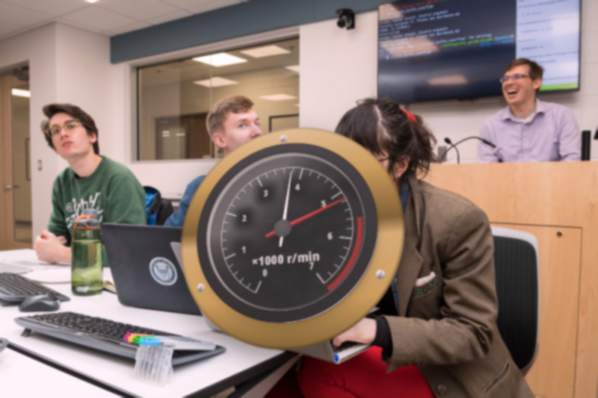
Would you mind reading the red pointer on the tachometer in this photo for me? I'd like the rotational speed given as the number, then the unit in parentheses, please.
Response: 5200 (rpm)
